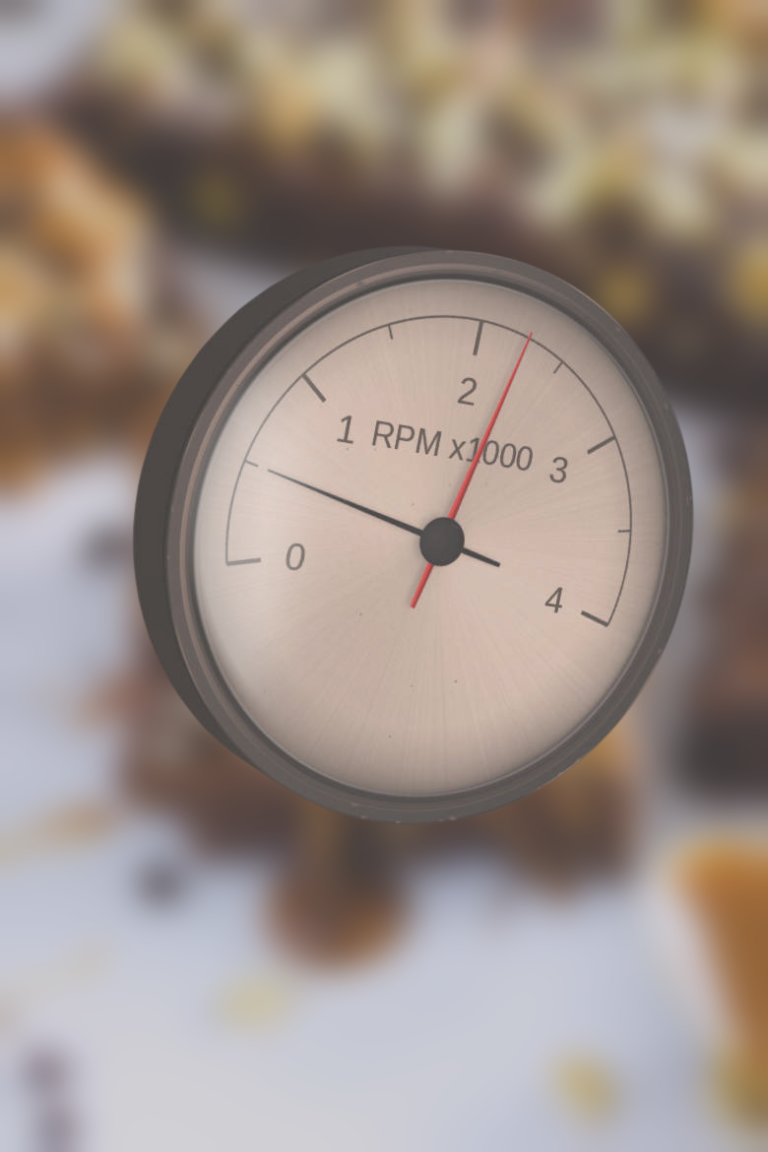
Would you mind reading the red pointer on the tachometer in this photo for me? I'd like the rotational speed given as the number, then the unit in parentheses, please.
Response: 2250 (rpm)
